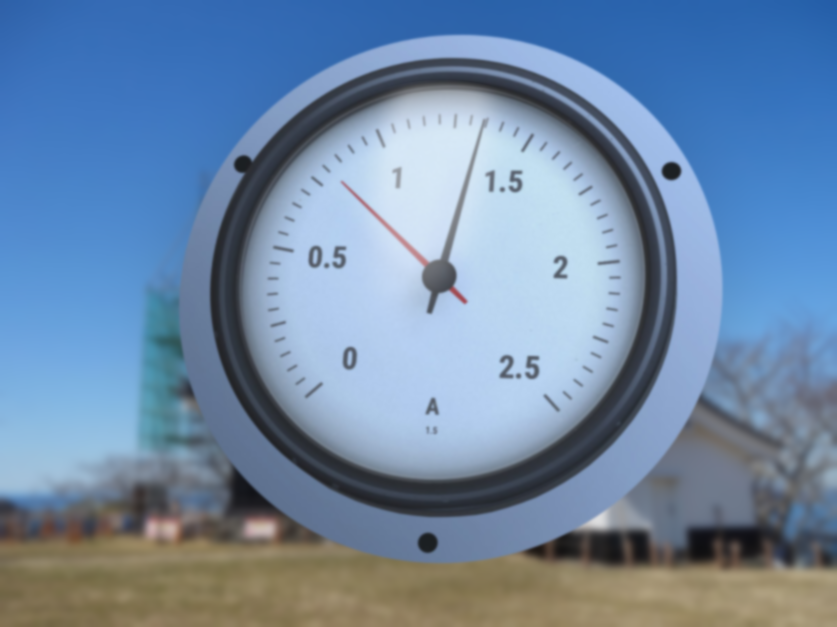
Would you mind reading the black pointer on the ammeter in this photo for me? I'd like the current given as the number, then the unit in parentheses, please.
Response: 1.35 (A)
